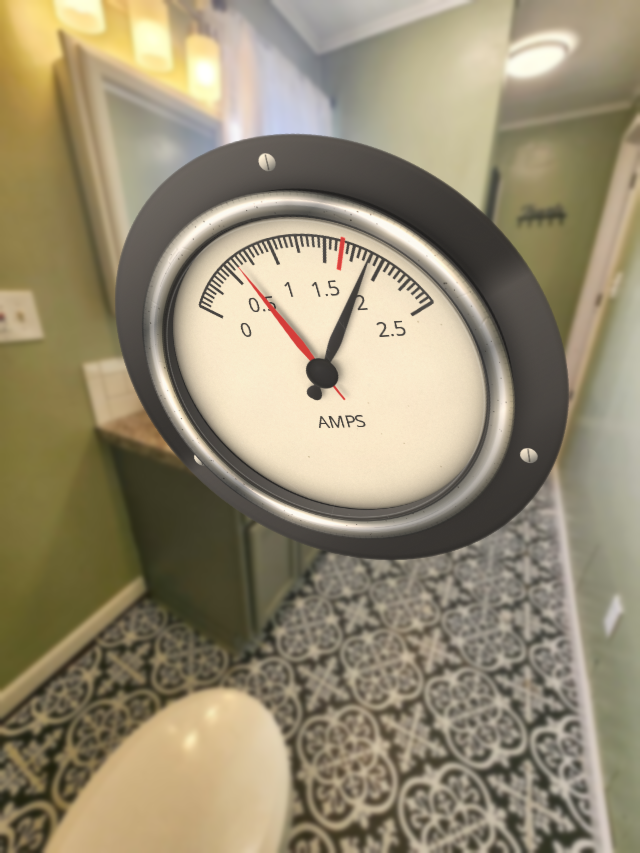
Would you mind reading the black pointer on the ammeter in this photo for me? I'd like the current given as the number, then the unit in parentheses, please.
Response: 1.9 (A)
